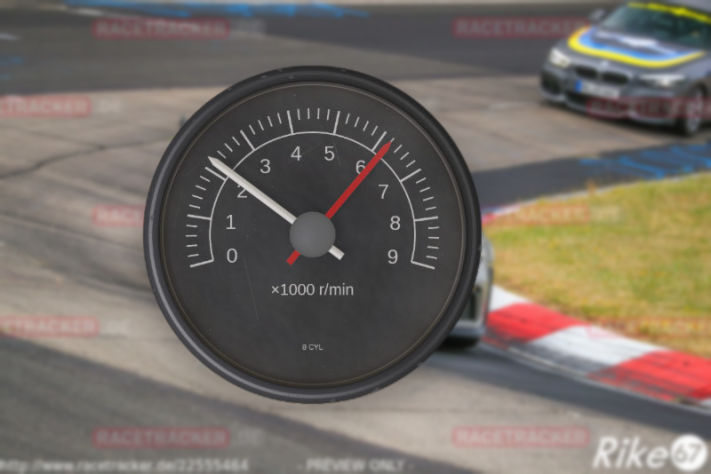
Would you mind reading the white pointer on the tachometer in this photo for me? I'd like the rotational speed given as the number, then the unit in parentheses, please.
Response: 2200 (rpm)
